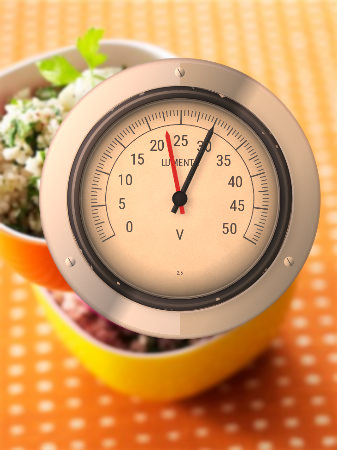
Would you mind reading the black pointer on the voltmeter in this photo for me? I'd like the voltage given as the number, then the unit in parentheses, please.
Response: 30 (V)
